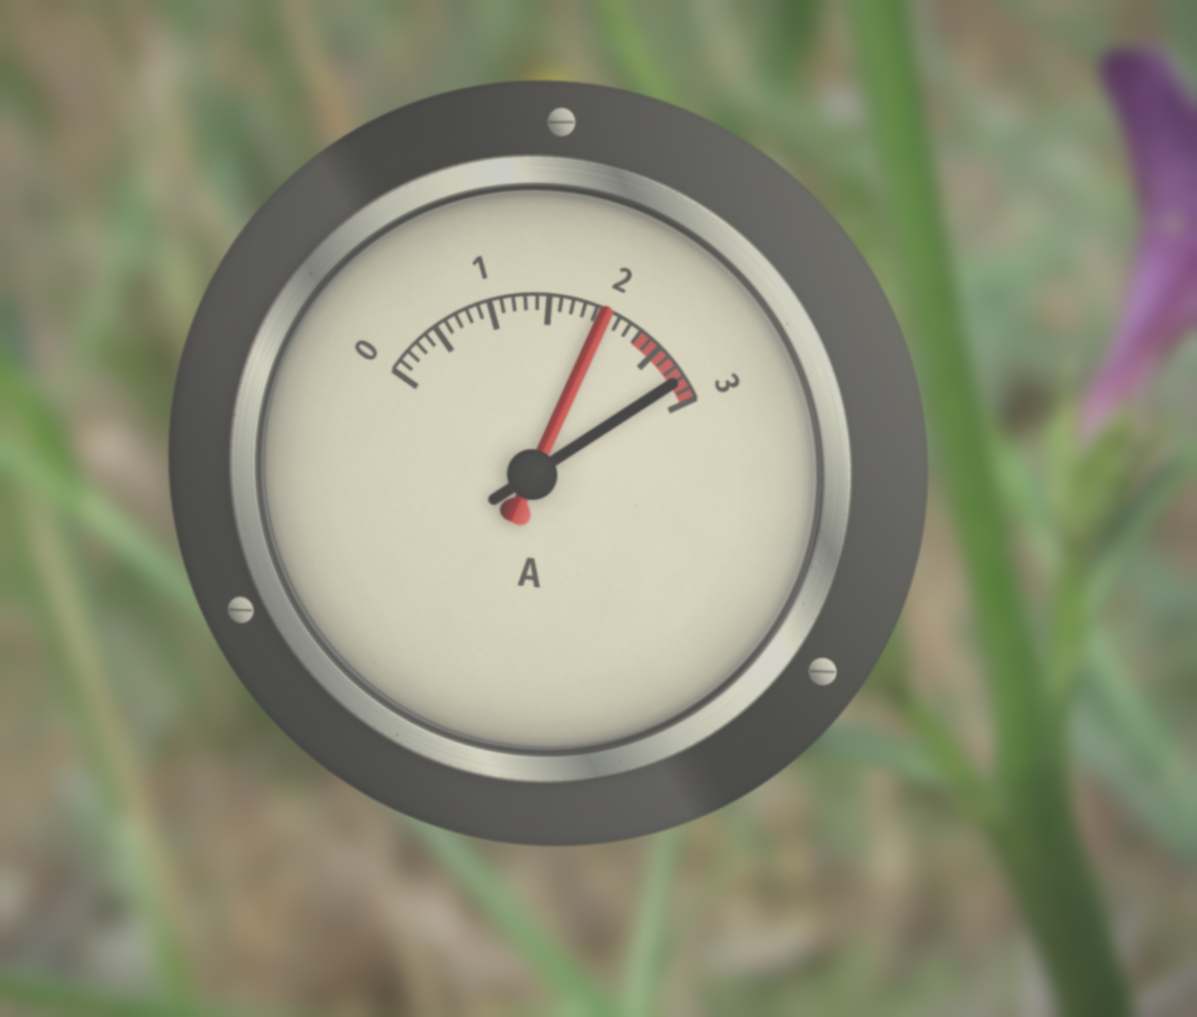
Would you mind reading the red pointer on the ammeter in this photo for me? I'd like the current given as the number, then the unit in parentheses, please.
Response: 2 (A)
